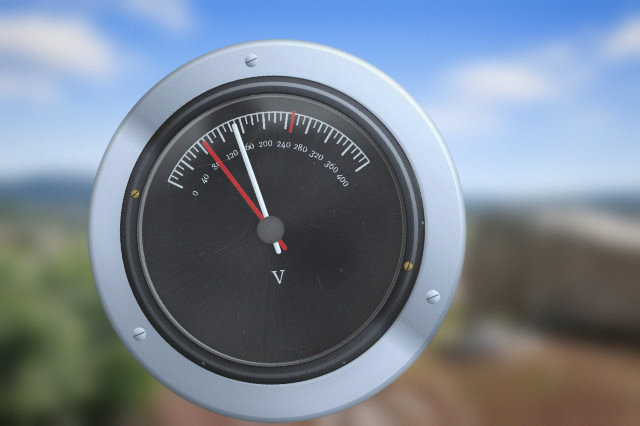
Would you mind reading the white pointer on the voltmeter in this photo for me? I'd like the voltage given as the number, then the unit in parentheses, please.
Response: 150 (V)
